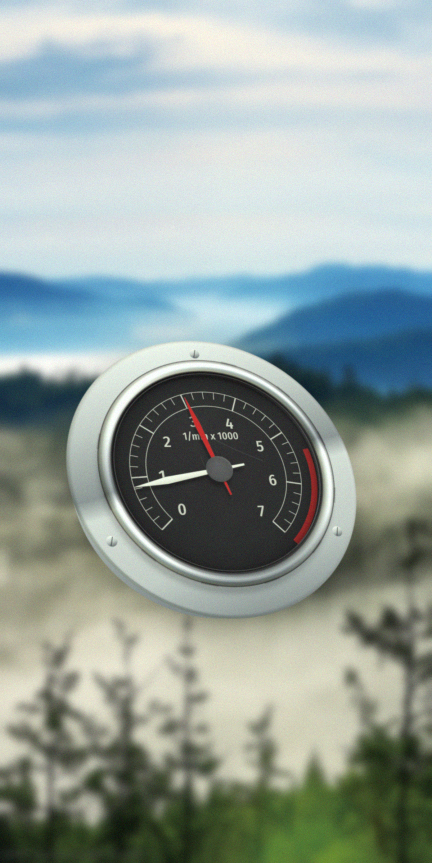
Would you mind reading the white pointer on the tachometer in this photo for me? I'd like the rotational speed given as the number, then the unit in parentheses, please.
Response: 800 (rpm)
